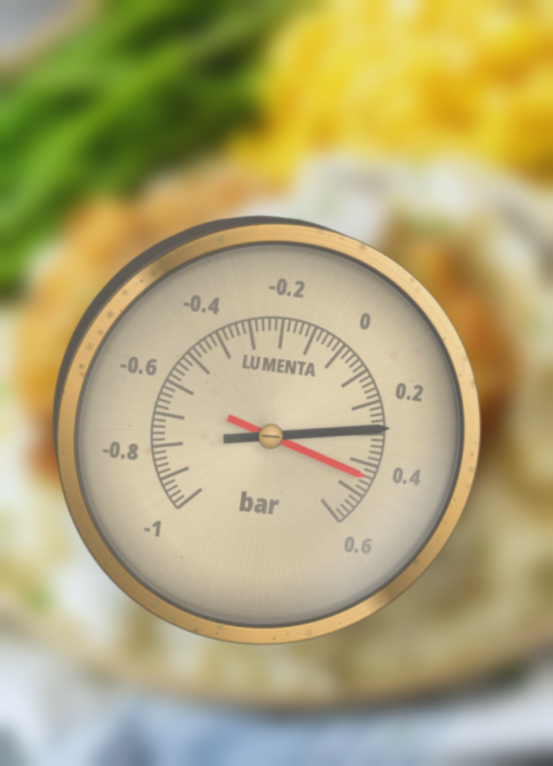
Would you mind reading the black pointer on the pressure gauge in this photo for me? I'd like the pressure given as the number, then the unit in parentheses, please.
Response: 0.28 (bar)
